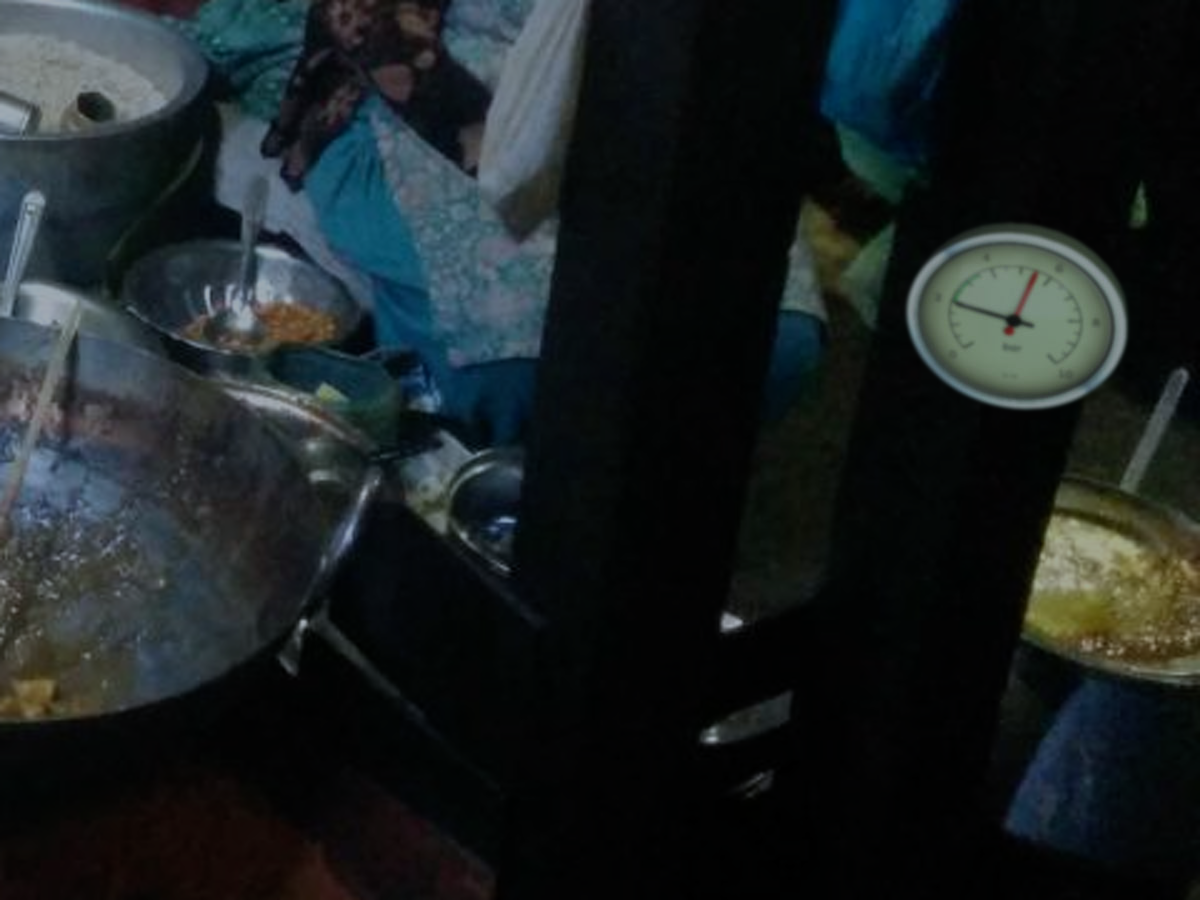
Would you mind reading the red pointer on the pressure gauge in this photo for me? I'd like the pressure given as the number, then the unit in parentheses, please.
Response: 5.5 (bar)
